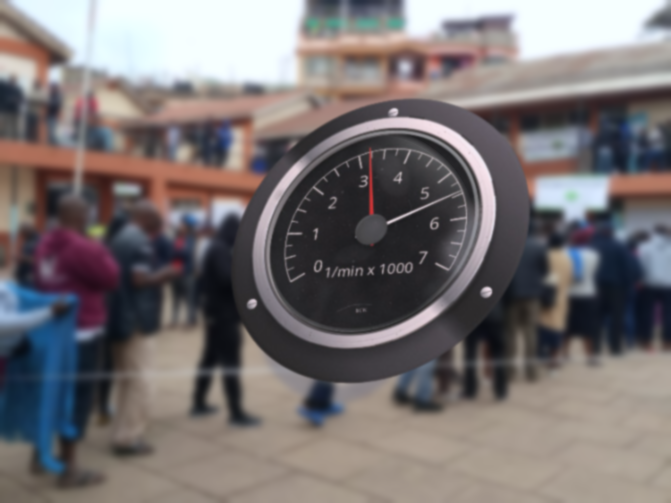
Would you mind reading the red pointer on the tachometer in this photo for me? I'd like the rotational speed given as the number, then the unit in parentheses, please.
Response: 3250 (rpm)
